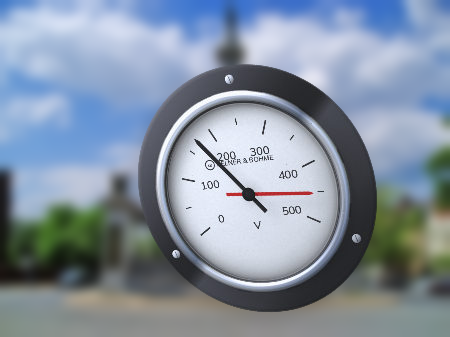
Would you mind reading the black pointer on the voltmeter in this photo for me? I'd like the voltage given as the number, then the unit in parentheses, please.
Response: 175 (V)
